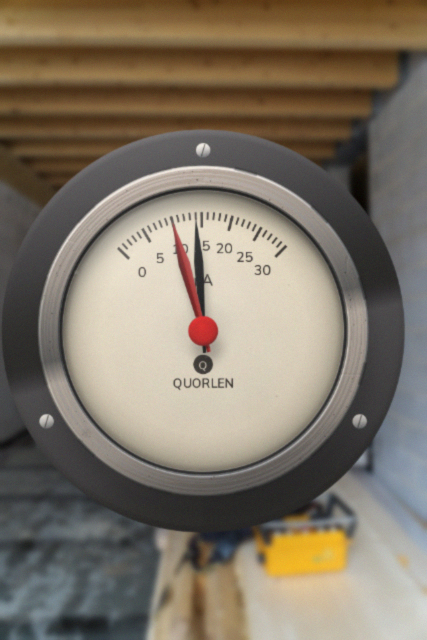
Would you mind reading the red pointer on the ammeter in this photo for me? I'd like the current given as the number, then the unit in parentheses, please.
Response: 10 (µA)
